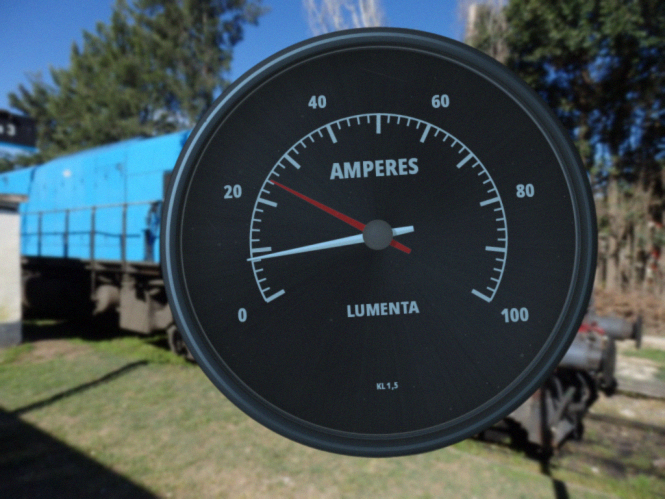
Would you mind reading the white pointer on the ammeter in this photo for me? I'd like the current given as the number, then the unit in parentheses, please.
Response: 8 (A)
